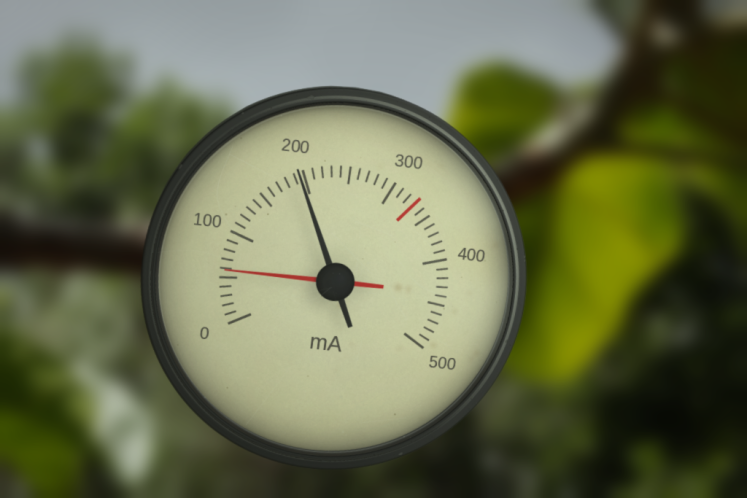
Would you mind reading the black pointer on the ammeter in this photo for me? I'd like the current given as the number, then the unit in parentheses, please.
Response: 195 (mA)
